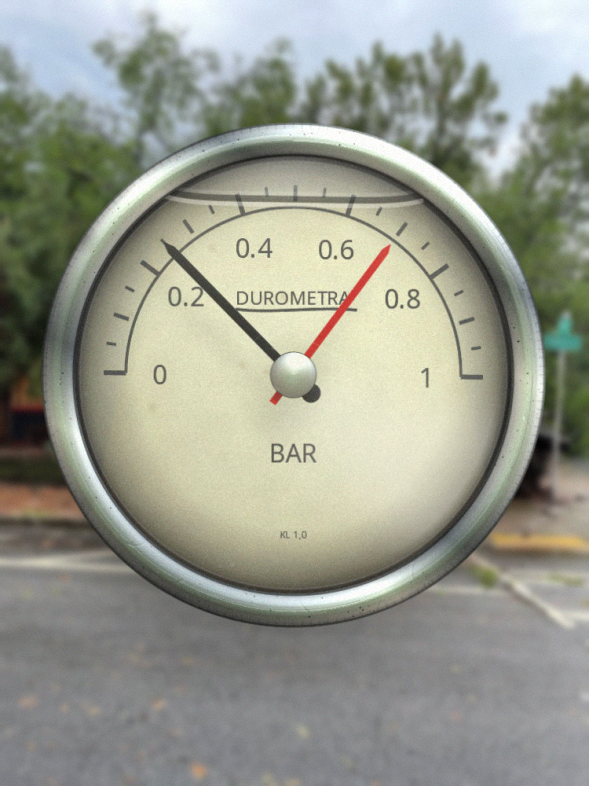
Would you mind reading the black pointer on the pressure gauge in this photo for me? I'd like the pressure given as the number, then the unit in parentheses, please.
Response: 0.25 (bar)
